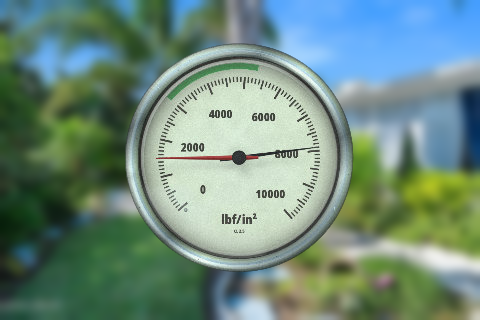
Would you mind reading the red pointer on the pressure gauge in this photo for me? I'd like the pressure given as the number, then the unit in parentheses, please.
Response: 1500 (psi)
